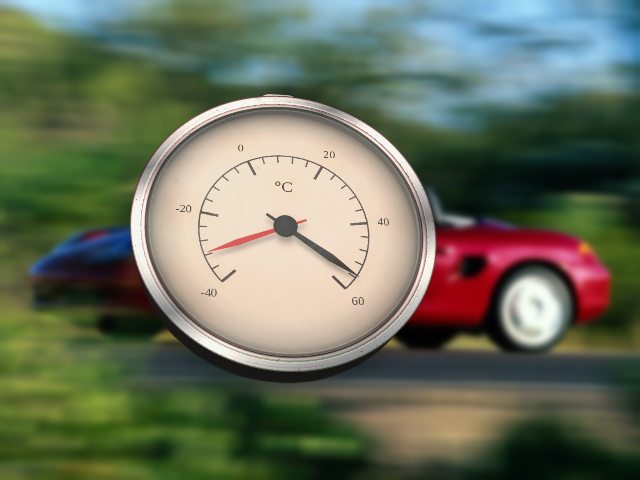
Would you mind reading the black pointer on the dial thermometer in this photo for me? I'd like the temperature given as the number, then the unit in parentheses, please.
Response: 56 (°C)
